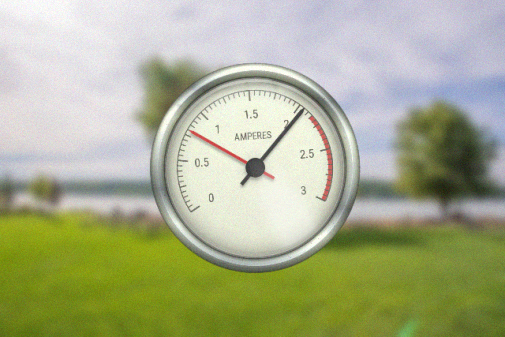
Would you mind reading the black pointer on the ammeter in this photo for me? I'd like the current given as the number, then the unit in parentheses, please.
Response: 2.05 (A)
